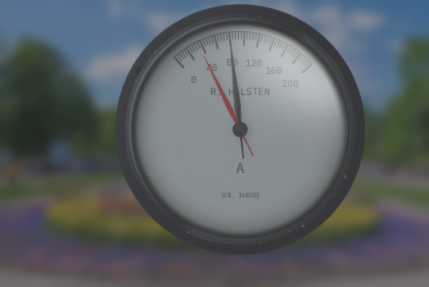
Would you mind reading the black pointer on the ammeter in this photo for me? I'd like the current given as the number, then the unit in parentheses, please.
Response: 80 (A)
